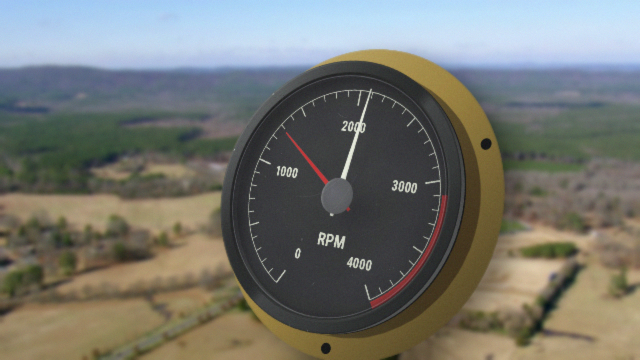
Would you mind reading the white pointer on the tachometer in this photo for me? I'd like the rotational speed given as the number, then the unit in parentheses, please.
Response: 2100 (rpm)
